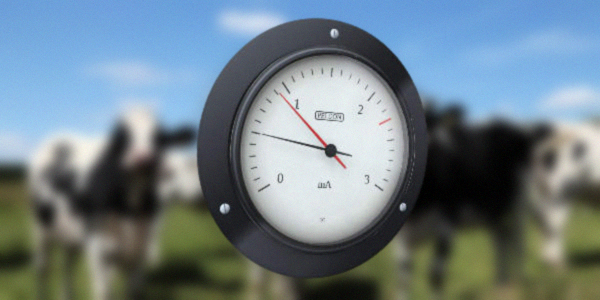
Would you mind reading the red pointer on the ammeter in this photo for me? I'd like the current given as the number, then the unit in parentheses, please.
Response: 0.9 (mA)
